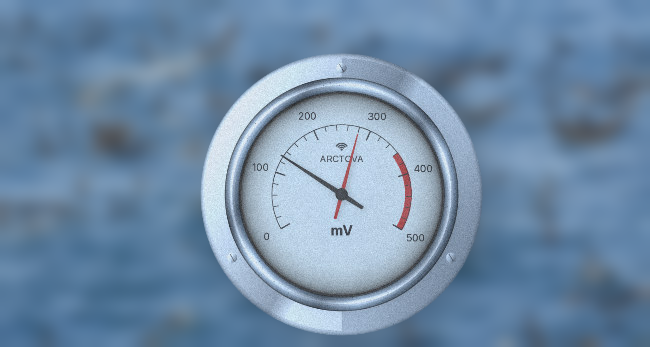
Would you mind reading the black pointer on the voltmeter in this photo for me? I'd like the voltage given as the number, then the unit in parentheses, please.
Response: 130 (mV)
